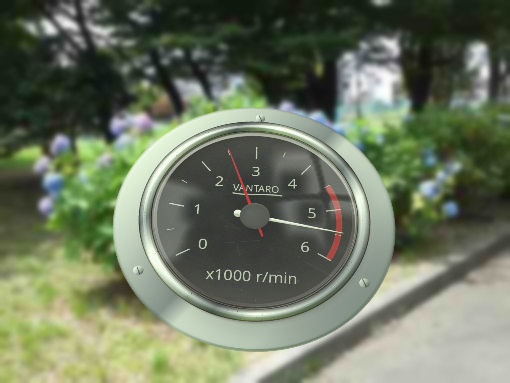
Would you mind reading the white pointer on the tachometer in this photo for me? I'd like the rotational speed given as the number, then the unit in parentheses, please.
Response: 5500 (rpm)
